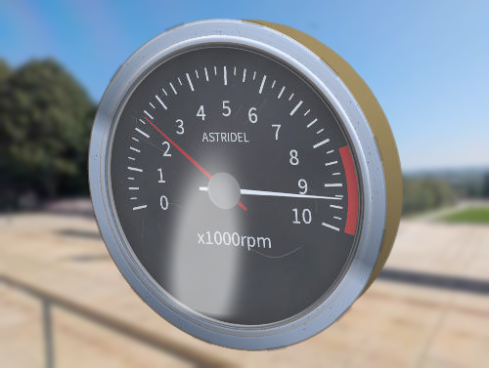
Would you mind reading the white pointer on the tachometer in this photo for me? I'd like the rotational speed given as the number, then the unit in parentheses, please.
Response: 9250 (rpm)
